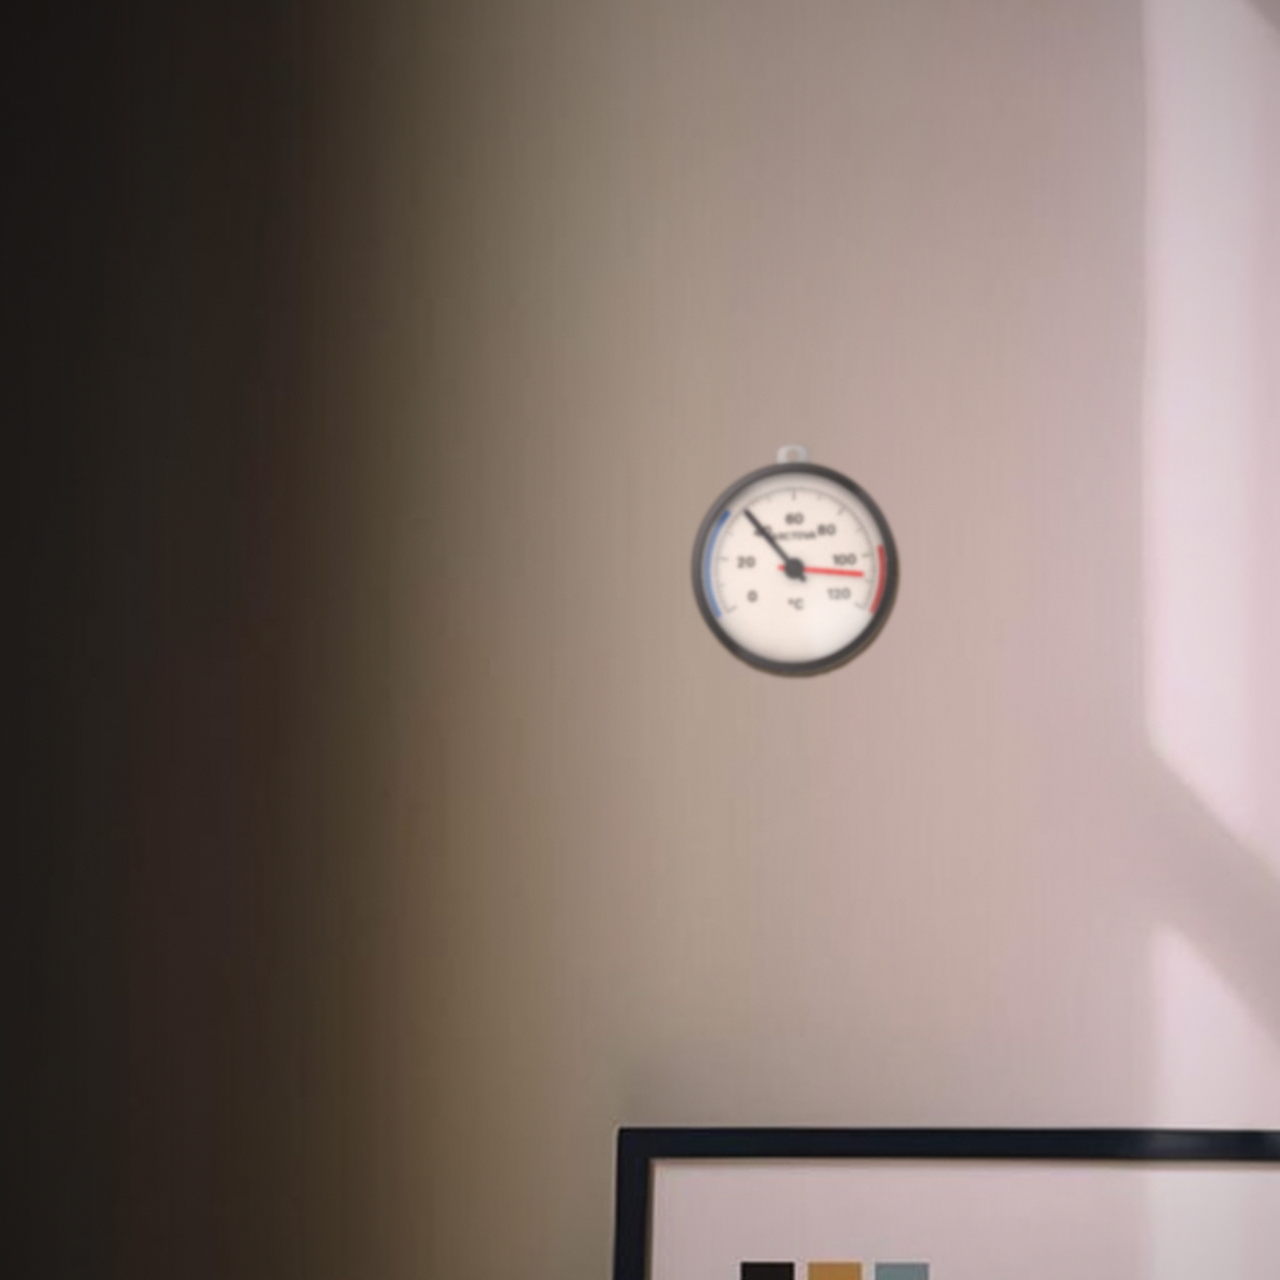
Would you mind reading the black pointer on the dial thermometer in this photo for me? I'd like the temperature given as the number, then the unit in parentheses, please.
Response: 40 (°C)
